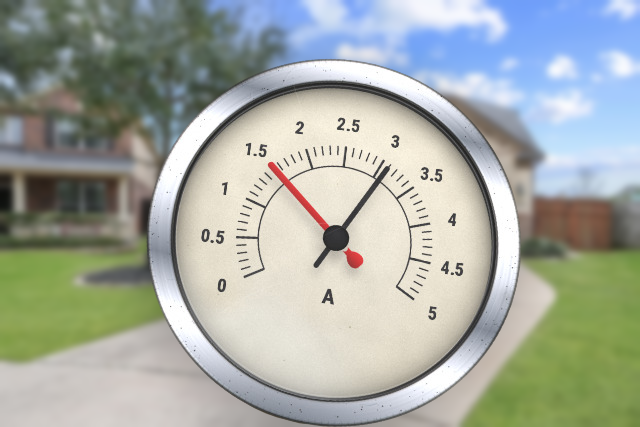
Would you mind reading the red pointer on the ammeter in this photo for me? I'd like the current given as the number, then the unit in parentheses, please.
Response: 1.5 (A)
